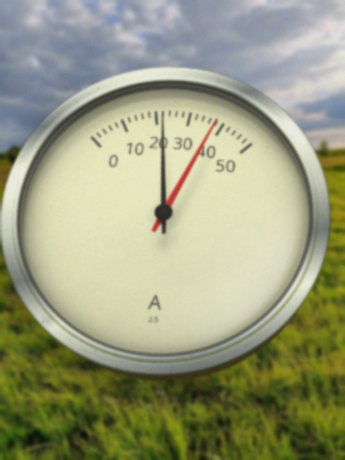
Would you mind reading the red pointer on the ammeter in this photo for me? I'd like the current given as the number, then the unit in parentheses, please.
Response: 38 (A)
